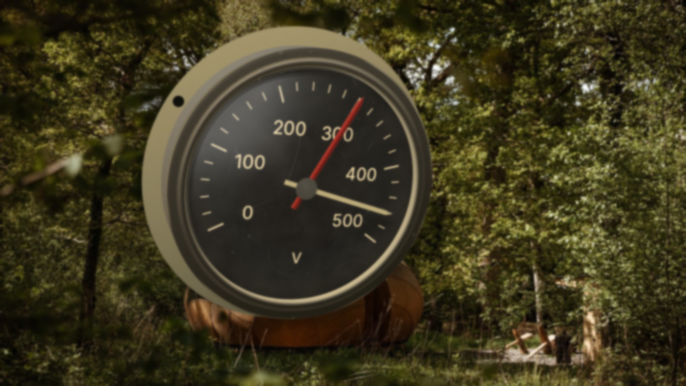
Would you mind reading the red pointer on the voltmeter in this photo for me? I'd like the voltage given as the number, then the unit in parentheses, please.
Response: 300 (V)
